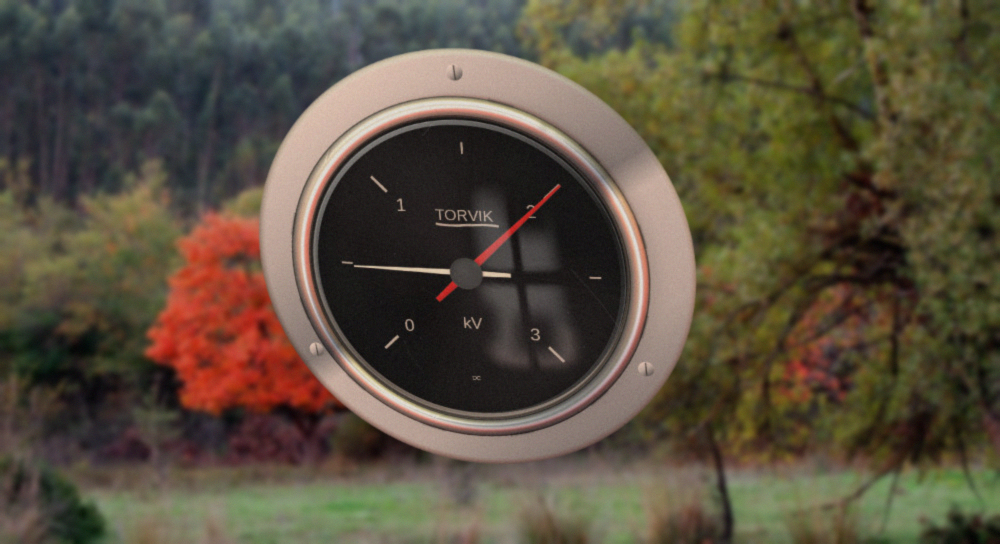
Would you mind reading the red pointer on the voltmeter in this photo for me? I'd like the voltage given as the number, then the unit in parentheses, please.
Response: 2 (kV)
